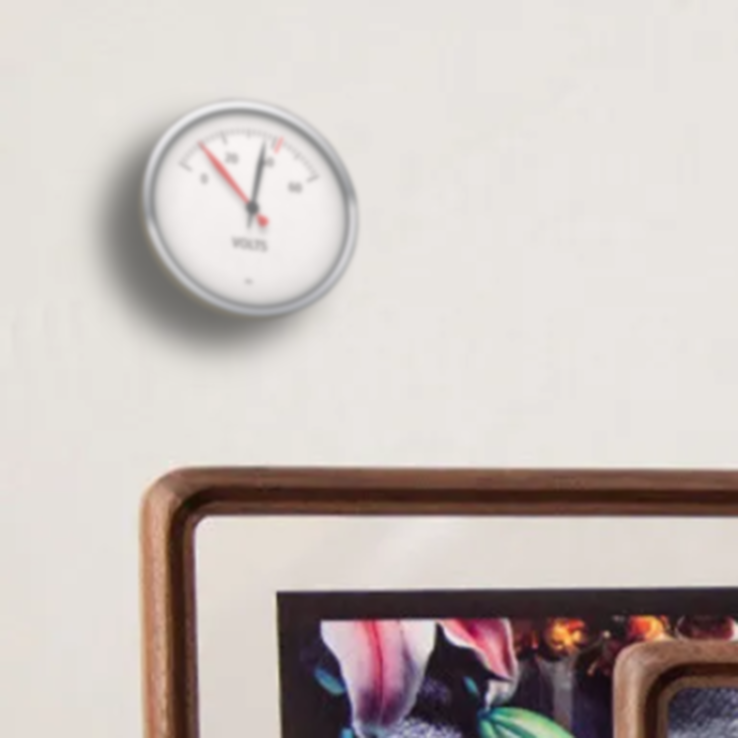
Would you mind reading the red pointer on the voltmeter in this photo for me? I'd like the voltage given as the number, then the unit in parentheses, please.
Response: 10 (V)
